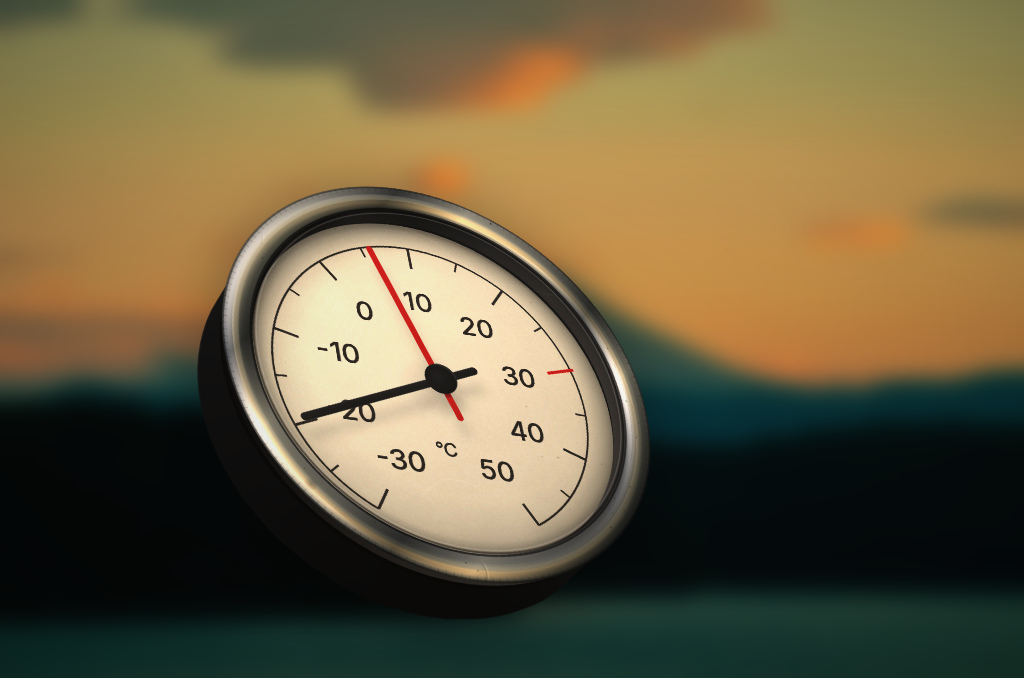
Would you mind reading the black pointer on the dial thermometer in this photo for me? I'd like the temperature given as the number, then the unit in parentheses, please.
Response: -20 (°C)
